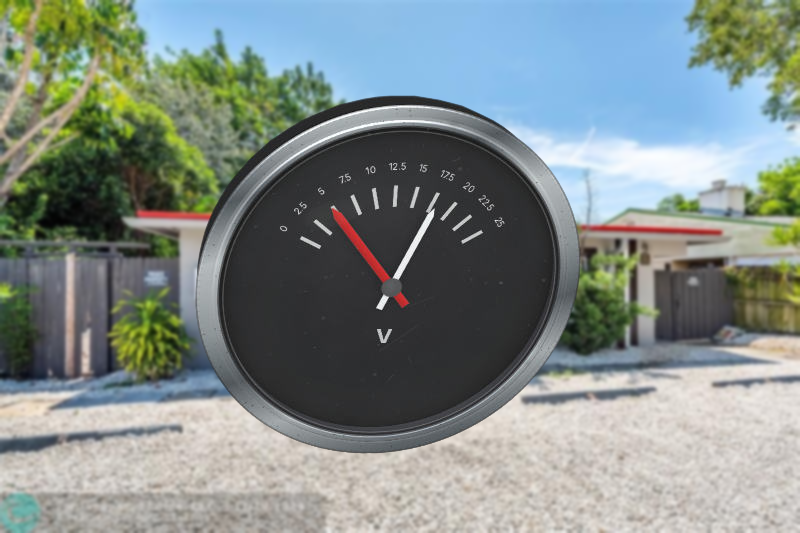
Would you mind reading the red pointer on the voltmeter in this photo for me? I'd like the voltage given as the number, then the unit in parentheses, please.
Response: 5 (V)
